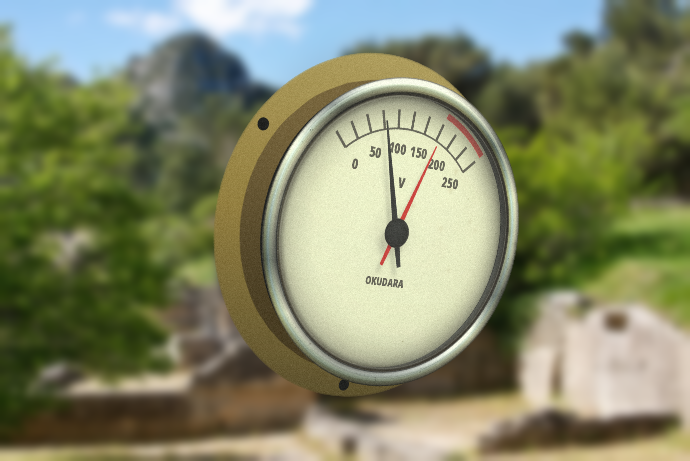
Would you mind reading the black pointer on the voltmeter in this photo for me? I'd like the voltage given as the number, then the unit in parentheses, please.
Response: 75 (V)
